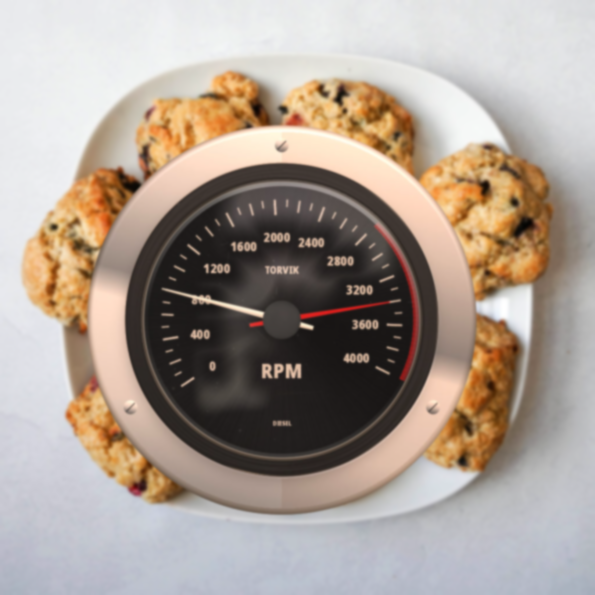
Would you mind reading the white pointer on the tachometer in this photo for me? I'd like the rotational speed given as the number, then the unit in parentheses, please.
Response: 800 (rpm)
